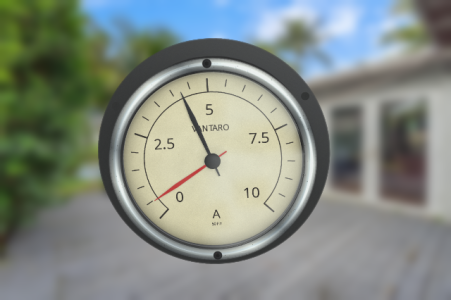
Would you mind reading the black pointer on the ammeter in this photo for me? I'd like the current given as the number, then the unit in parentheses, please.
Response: 4.25 (A)
